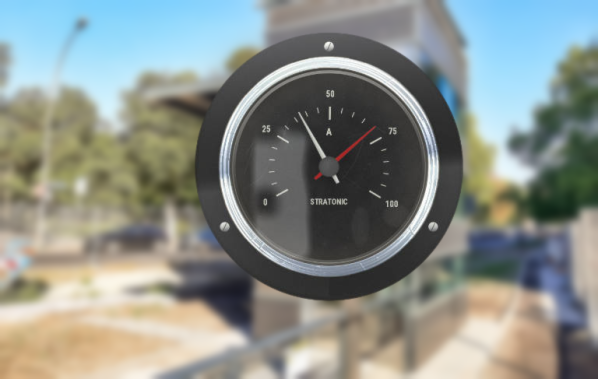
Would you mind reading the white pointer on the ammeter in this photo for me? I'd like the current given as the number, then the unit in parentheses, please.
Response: 37.5 (A)
